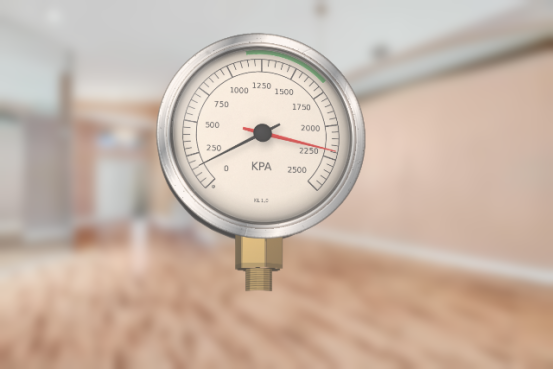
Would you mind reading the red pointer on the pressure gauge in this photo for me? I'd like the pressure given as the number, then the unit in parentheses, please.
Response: 2200 (kPa)
